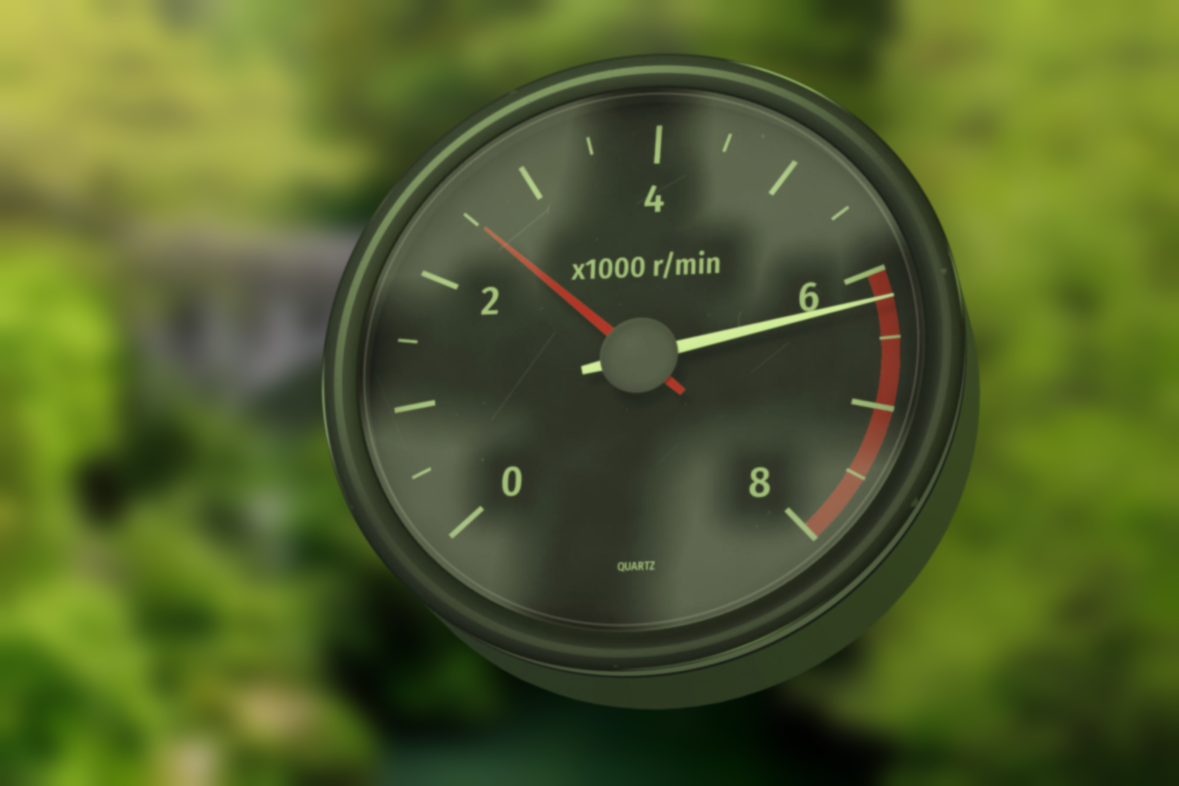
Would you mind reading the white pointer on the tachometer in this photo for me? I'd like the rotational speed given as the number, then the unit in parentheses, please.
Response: 6250 (rpm)
